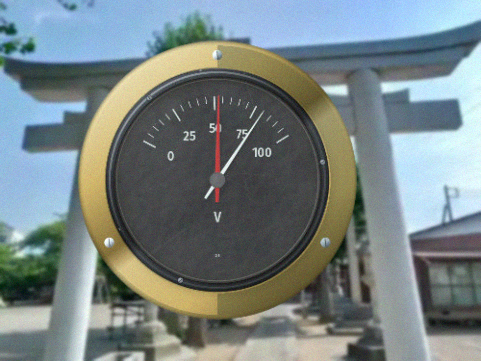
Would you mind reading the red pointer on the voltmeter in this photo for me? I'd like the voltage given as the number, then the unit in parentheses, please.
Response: 52.5 (V)
